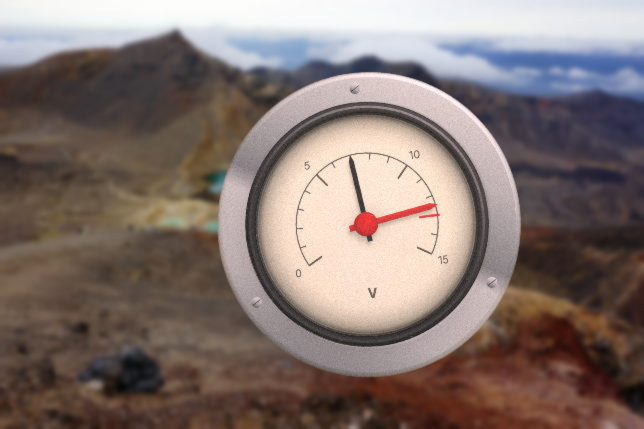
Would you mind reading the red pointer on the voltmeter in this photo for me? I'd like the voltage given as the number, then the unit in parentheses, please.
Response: 12.5 (V)
